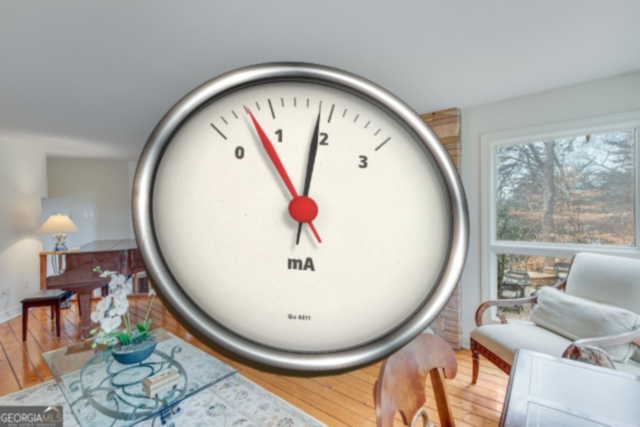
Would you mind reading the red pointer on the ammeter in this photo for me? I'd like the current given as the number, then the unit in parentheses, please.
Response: 0.6 (mA)
